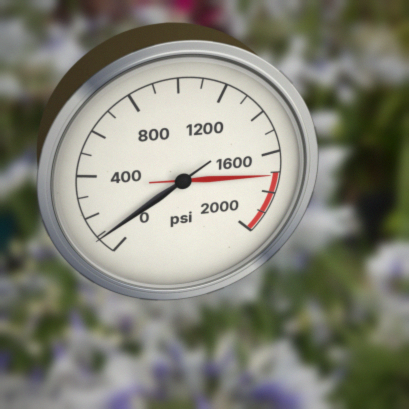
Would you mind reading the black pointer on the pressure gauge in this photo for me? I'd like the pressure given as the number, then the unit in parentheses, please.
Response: 100 (psi)
